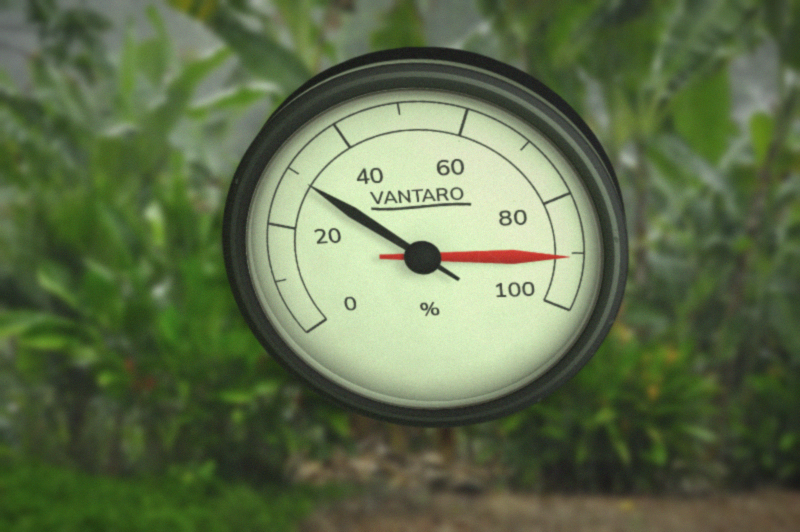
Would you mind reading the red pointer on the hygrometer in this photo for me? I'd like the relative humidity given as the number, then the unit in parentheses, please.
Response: 90 (%)
